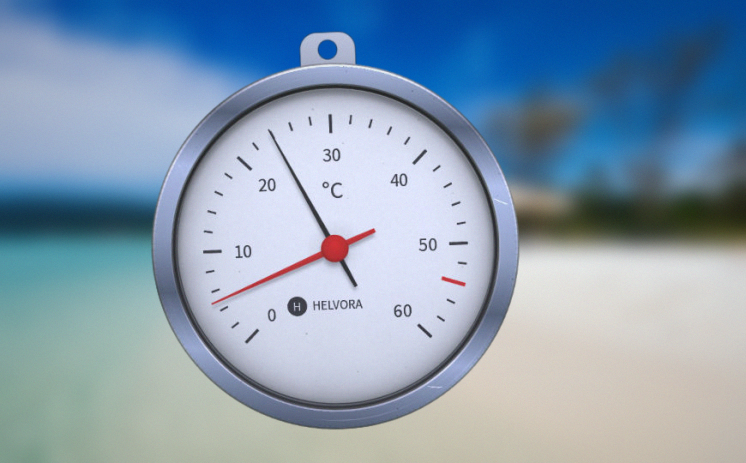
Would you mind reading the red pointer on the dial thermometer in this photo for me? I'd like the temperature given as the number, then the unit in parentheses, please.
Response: 5 (°C)
